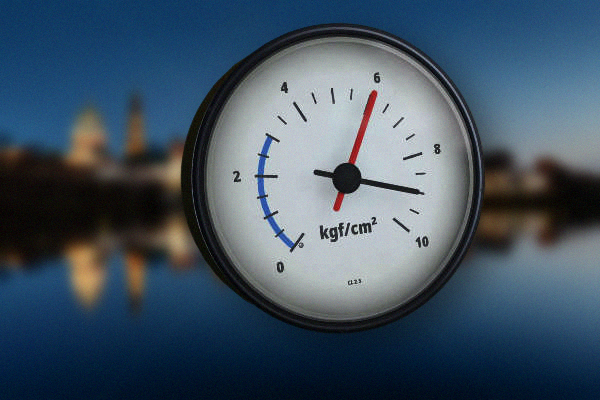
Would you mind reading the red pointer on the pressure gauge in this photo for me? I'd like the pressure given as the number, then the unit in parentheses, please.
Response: 6 (kg/cm²)
